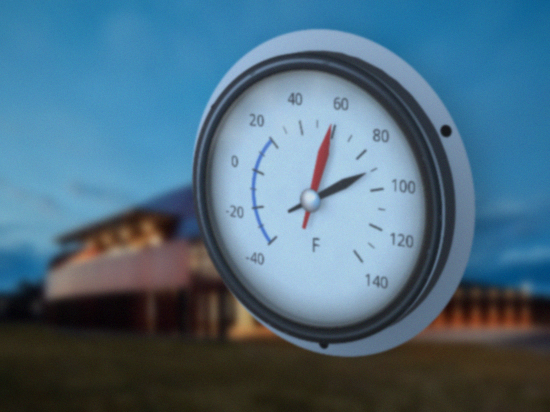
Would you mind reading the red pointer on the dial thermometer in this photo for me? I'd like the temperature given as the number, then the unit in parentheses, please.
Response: 60 (°F)
